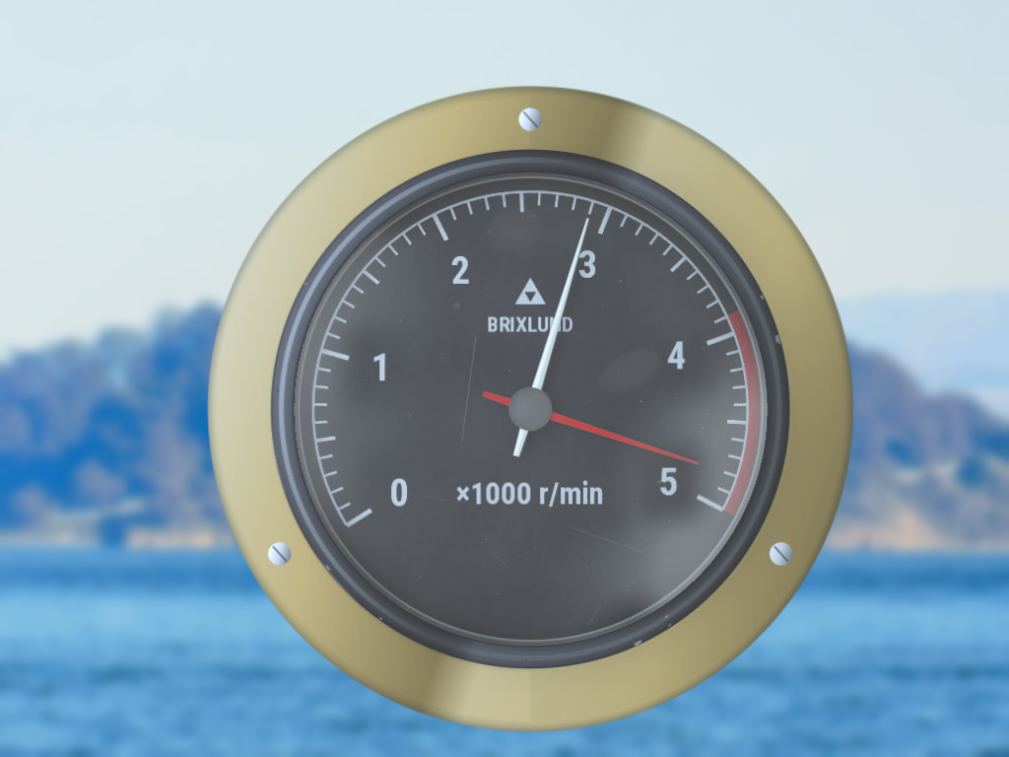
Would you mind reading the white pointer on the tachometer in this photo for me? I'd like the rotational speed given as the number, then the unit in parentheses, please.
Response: 2900 (rpm)
